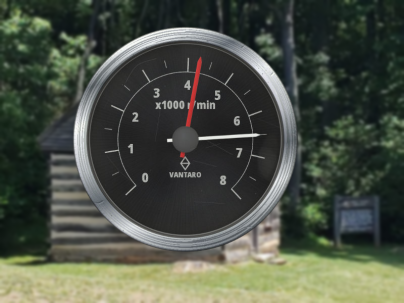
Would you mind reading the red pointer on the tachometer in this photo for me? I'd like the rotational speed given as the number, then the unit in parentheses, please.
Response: 4250 (rpm)
